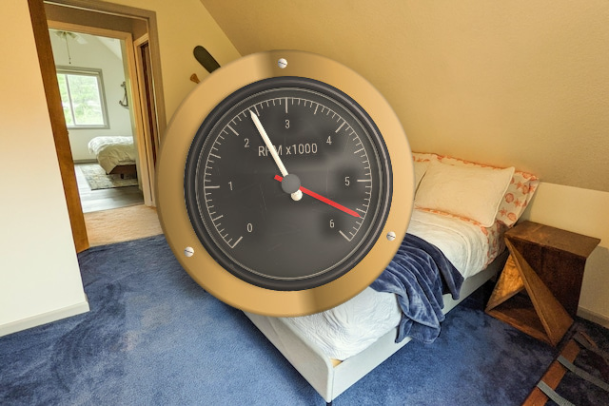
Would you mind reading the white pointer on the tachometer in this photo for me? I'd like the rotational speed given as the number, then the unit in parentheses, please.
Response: 2400 (rpm)
